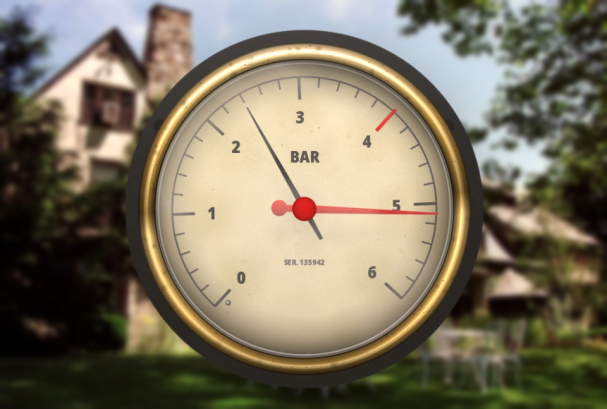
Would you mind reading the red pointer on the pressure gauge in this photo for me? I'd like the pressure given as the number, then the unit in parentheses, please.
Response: 5.1 (bar)
